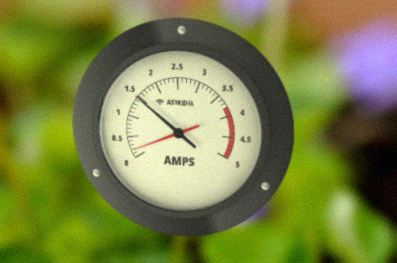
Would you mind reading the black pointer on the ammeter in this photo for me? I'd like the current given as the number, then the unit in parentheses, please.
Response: 1.5 (A)
